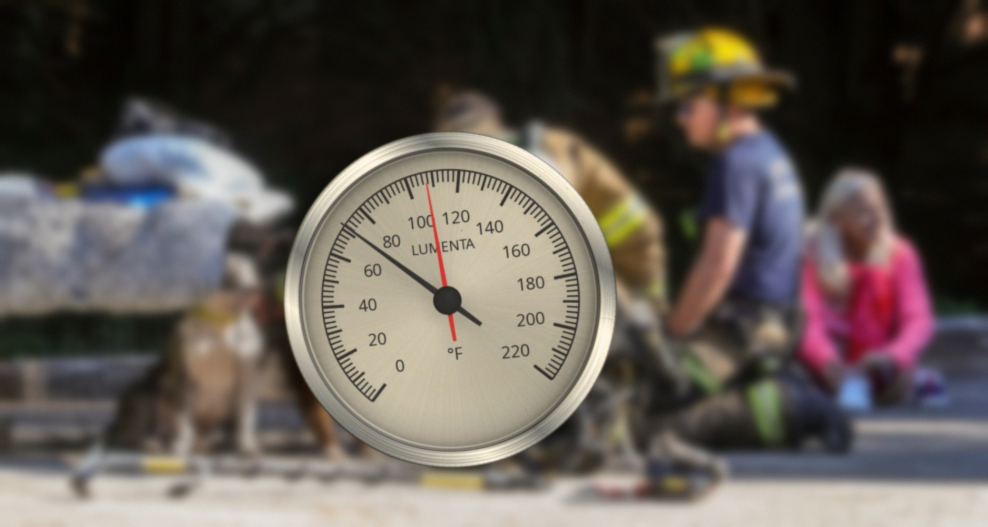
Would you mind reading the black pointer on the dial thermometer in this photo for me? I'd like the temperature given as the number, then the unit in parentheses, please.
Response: 72 (°F)
